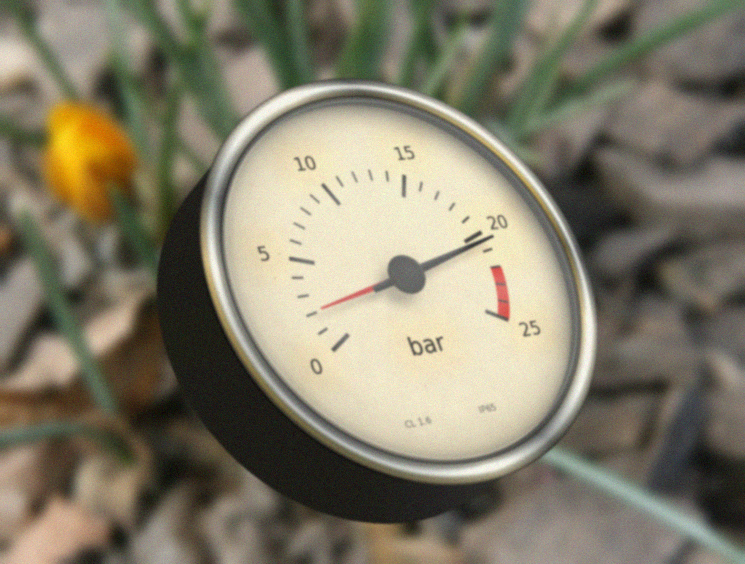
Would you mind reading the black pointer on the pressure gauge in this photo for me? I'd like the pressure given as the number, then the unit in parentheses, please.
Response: 20.5 (bar)
